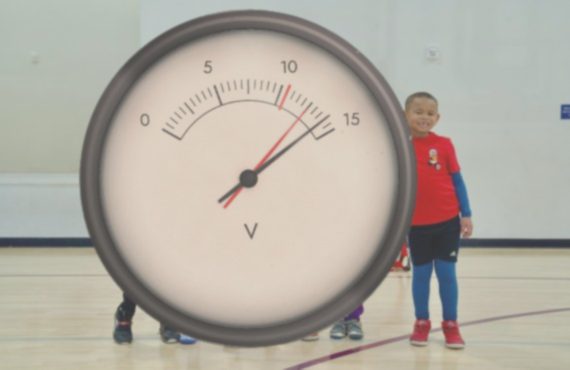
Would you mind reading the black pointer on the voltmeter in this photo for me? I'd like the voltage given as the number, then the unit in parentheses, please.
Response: 14 (V)
